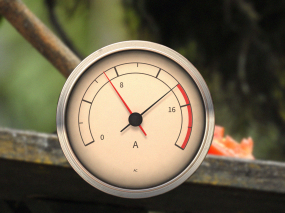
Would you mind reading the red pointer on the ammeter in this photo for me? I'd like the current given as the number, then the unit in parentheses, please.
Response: 7 (A)
